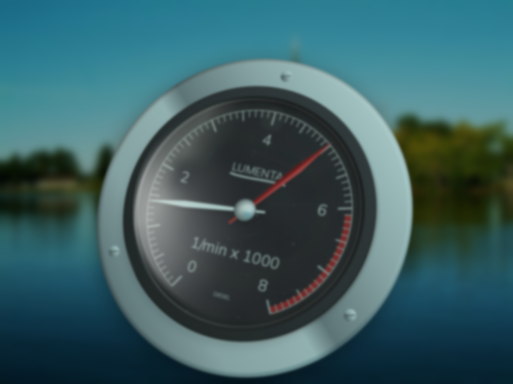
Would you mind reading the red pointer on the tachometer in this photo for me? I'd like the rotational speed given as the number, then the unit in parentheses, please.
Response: 5000 (rpm)
